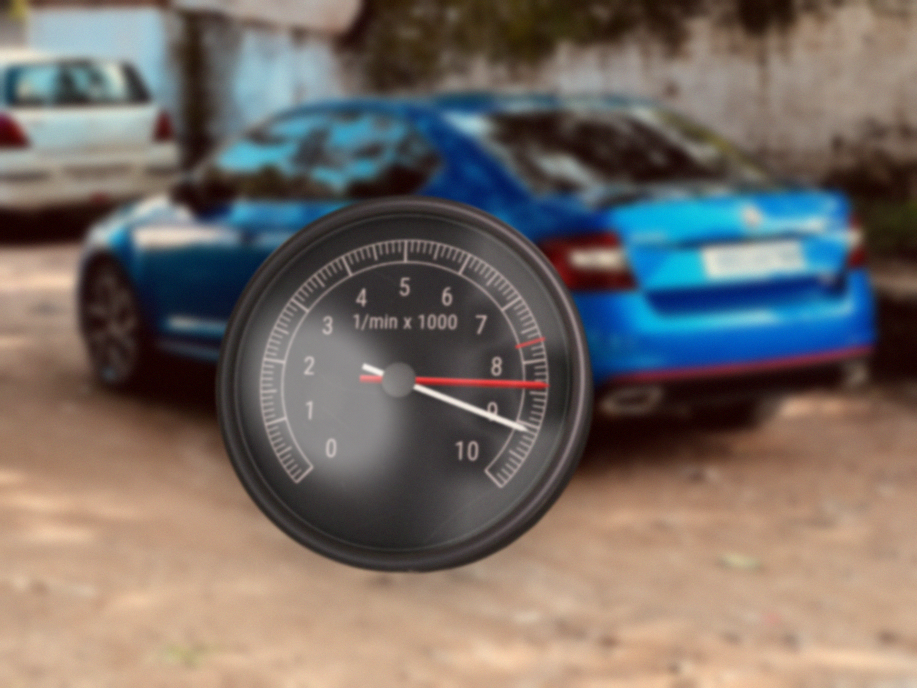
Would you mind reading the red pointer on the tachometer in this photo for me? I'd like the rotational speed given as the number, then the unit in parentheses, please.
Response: 8400 (rpm)
